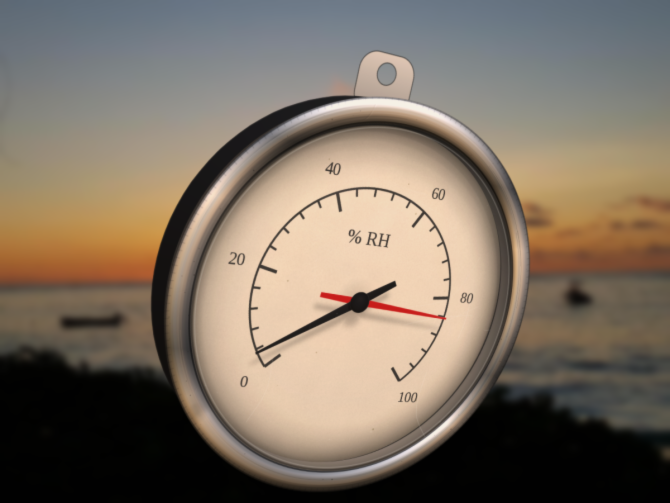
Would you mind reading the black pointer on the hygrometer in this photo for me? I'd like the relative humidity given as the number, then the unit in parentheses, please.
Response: 4 (%)
